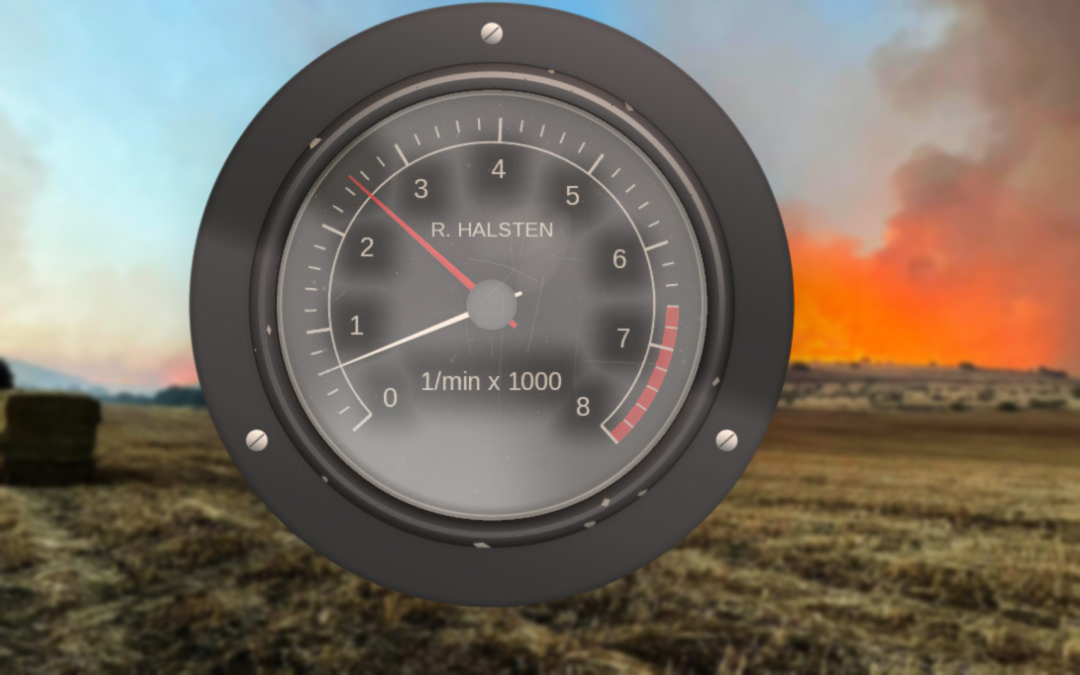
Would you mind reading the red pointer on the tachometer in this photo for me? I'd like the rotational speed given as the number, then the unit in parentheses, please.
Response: 2500 (rpm)
